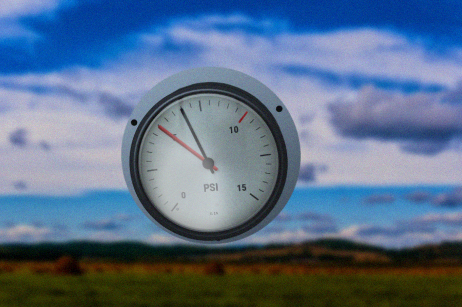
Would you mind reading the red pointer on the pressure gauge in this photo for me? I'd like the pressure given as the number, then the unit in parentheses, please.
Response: 5 (psi)
